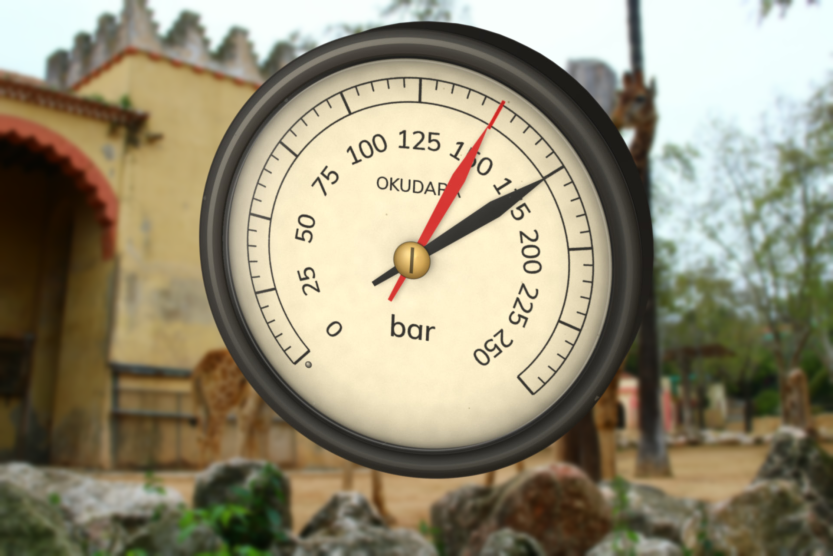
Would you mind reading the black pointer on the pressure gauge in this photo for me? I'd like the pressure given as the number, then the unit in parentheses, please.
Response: 175 (bar)
